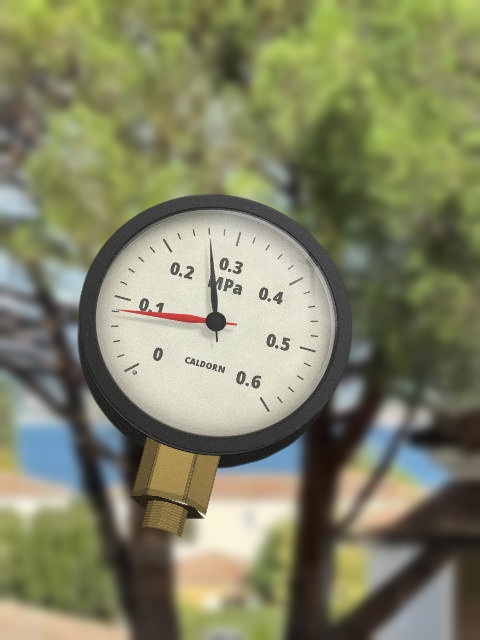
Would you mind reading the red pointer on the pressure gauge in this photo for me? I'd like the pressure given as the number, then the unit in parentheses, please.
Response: 0.08 (MPa)
